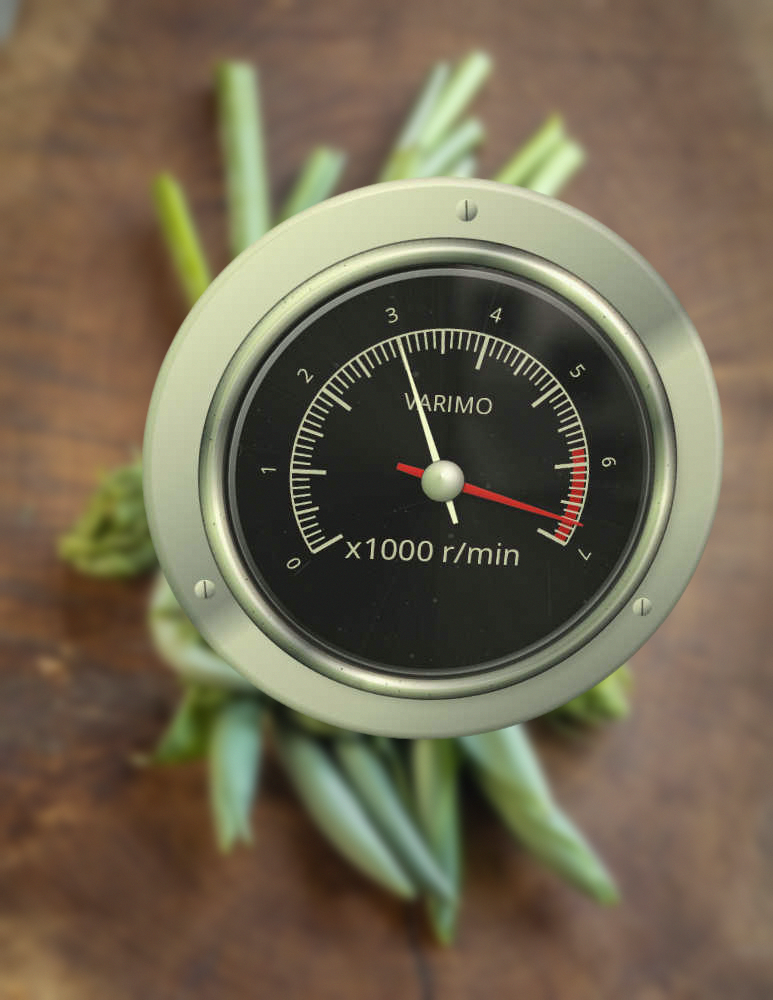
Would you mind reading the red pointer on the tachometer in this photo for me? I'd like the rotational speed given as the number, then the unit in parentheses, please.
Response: 6700 (rpm)
